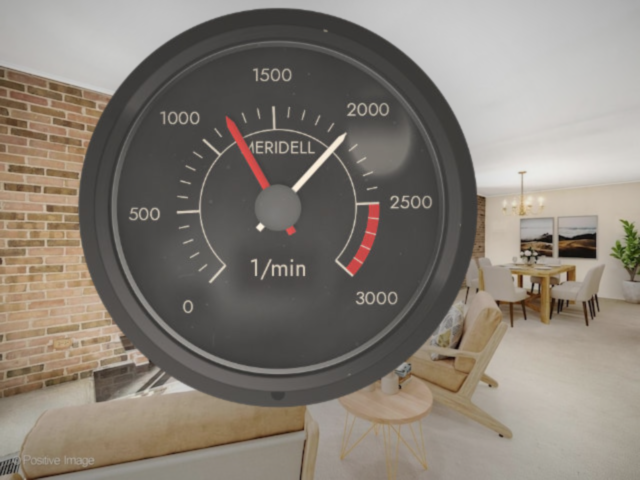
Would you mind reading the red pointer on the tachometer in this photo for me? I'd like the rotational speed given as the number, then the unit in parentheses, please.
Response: 1200 (rpm)
